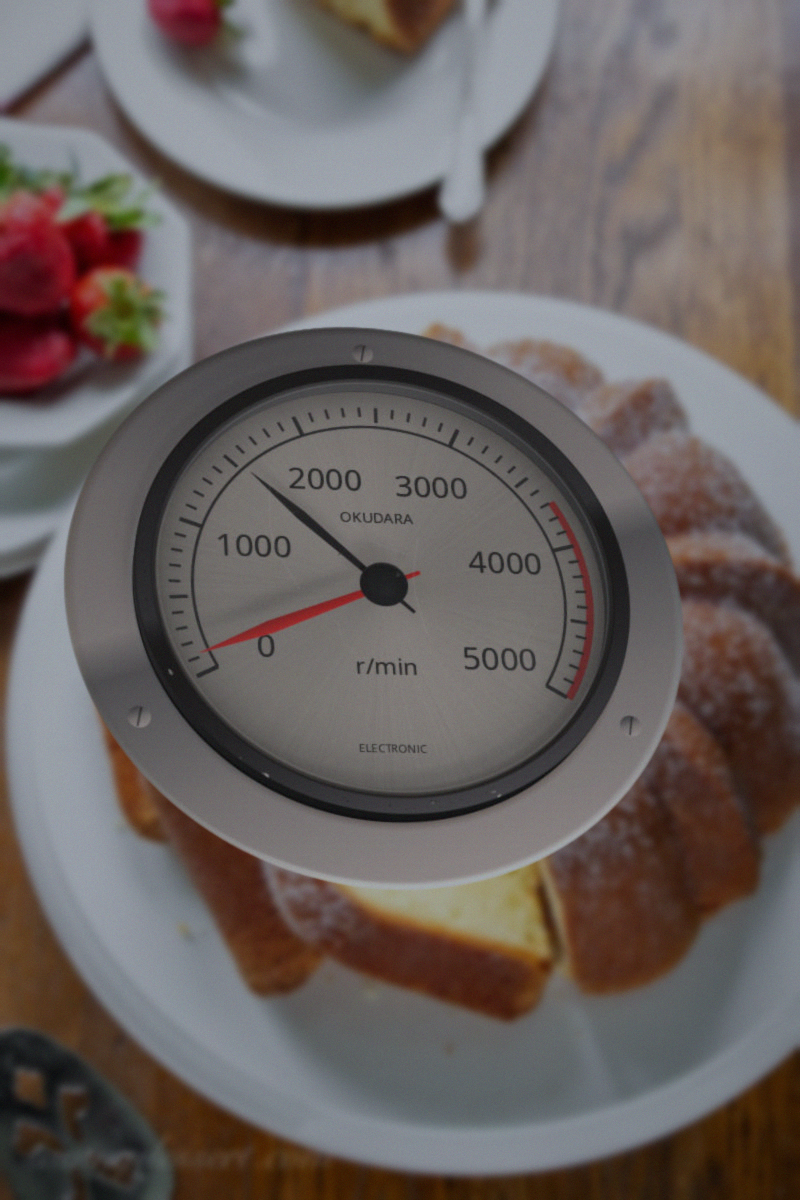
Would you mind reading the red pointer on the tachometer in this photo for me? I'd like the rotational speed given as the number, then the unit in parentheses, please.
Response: 100 (rpm)
